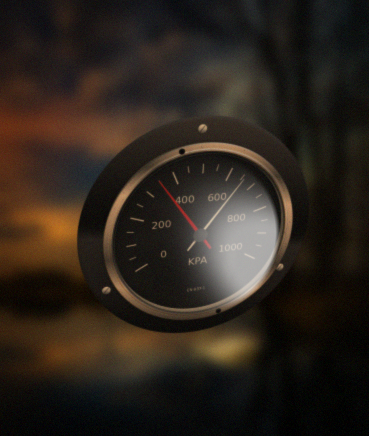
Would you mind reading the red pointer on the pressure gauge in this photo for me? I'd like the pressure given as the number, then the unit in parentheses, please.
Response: 350 (kPa)
